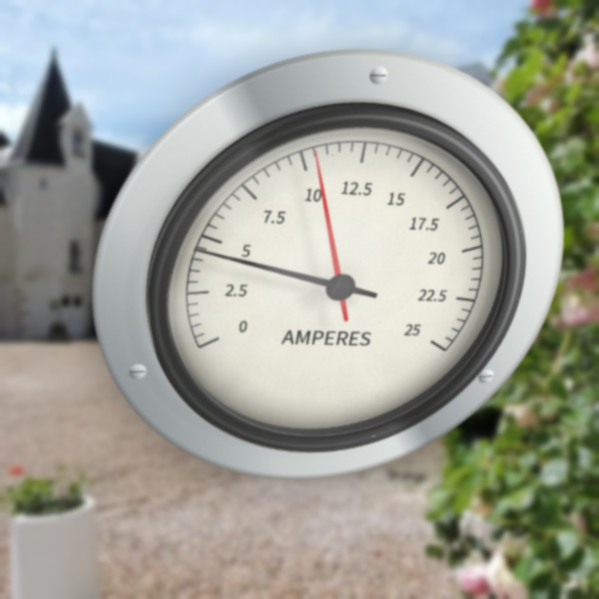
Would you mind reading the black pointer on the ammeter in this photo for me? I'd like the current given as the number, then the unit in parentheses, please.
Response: 4.5 (A)
